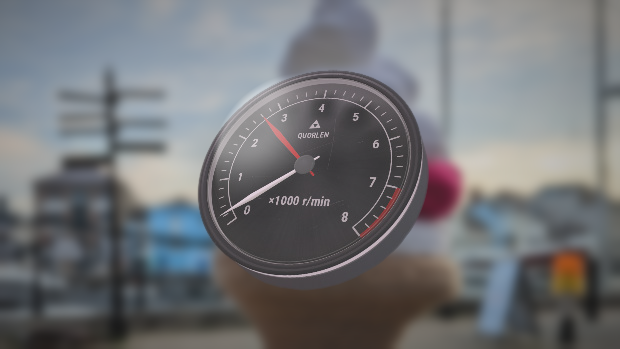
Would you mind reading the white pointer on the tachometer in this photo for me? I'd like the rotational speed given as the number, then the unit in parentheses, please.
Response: 200 (rpm)
